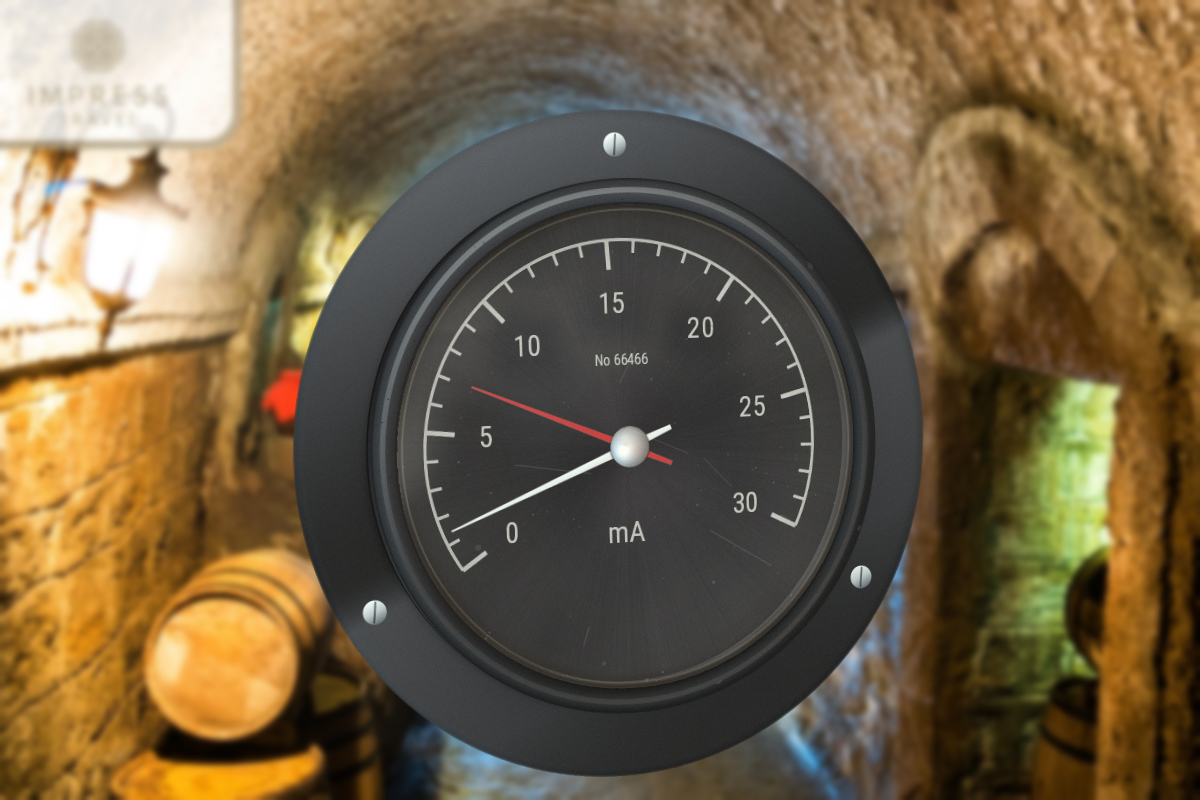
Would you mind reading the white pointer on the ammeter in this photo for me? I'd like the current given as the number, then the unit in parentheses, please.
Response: 1.5 (mA)
